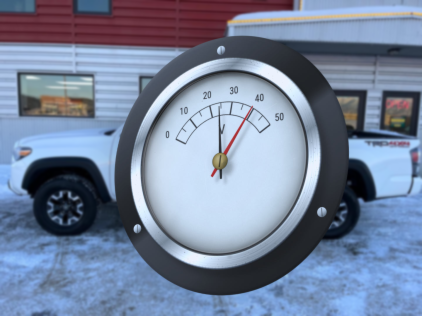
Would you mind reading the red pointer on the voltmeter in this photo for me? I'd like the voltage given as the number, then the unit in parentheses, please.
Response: 40 (V)
